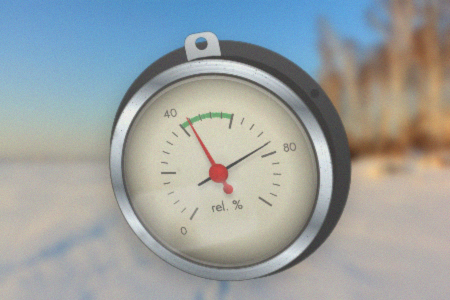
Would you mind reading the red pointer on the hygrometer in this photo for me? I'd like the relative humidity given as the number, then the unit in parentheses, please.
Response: 44 (%)
